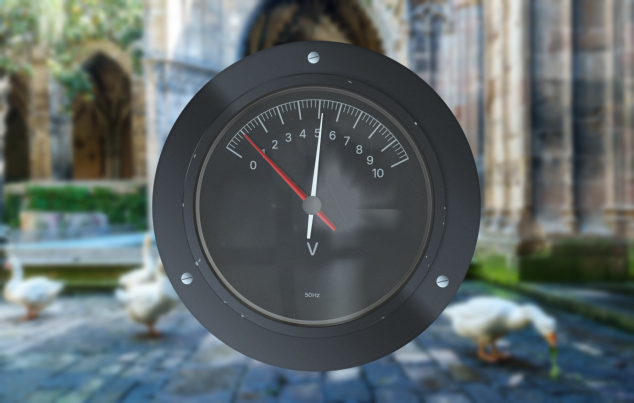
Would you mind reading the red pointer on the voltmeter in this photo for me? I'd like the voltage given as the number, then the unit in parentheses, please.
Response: 1 (V)
